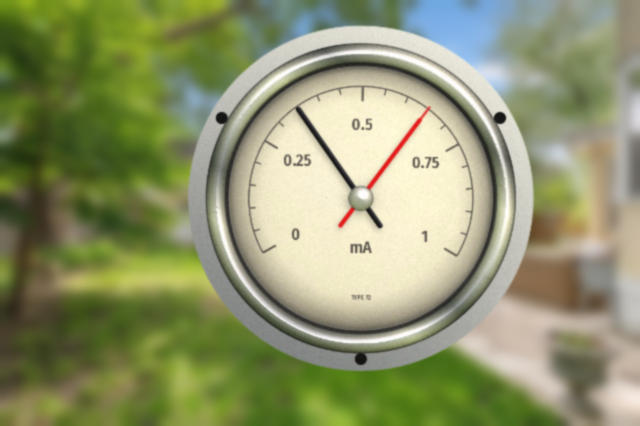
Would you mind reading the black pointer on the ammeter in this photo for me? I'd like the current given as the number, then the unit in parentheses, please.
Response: 0.35 (mA)
